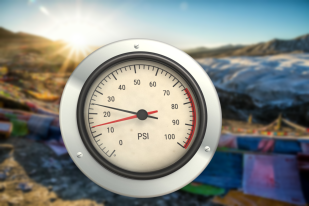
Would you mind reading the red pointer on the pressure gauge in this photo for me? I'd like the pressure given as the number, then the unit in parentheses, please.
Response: 14 (psi)
